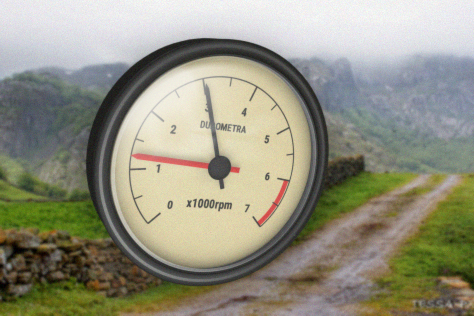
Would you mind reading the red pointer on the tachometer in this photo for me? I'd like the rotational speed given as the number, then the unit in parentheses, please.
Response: 1250 (rpm)
